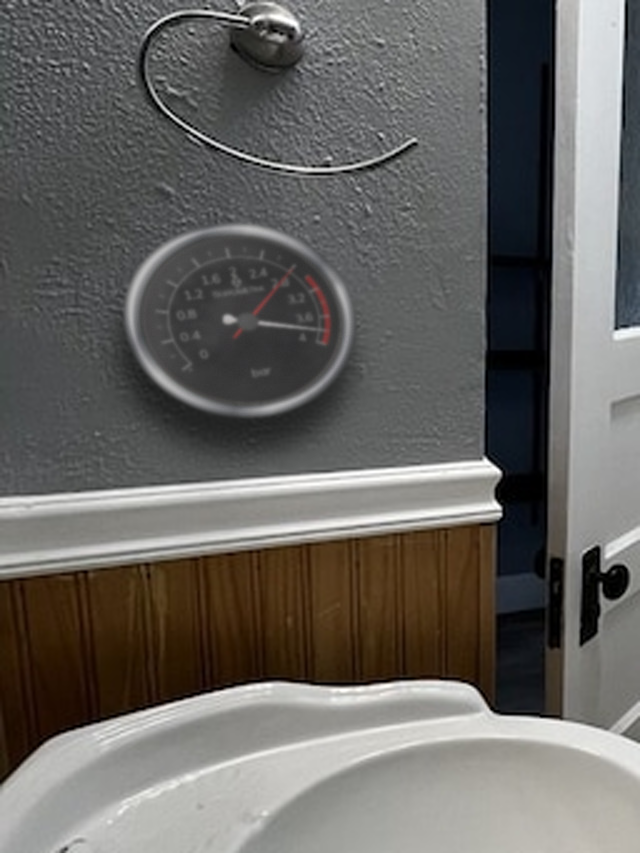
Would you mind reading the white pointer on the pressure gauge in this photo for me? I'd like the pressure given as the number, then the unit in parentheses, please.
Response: 3.8 (bar)
